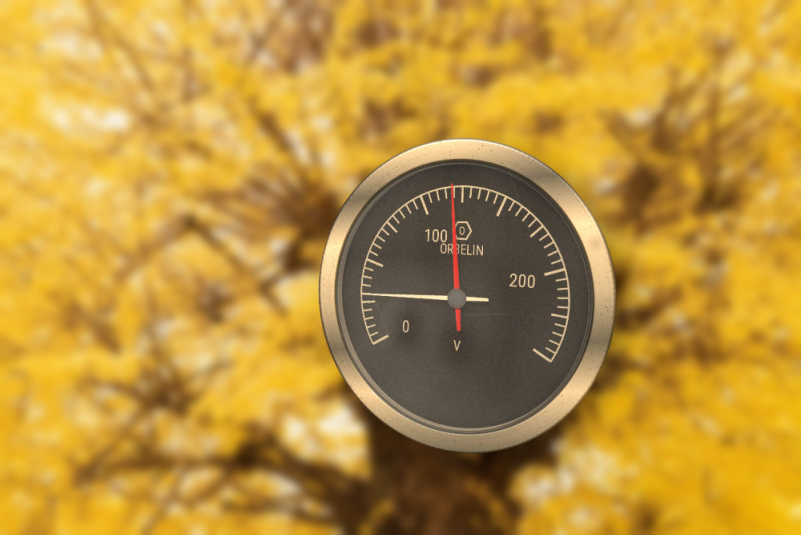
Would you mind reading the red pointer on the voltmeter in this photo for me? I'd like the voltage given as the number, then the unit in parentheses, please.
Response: 120 (V)
